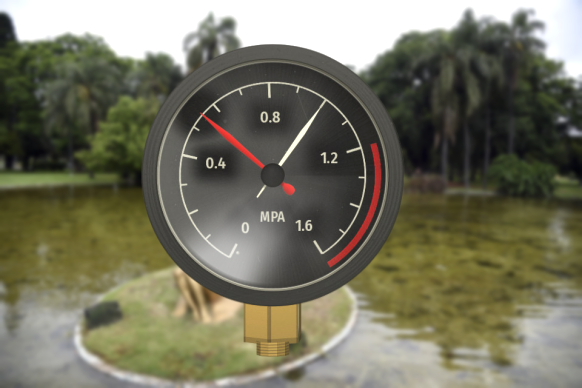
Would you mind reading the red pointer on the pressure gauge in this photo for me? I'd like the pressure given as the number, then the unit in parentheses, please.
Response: 0.55 (MPa)
